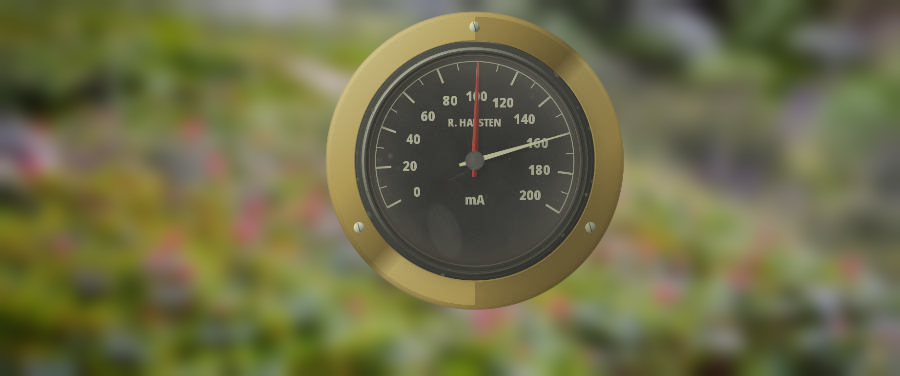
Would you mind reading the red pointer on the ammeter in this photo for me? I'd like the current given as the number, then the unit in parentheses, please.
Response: 100 (mA)
